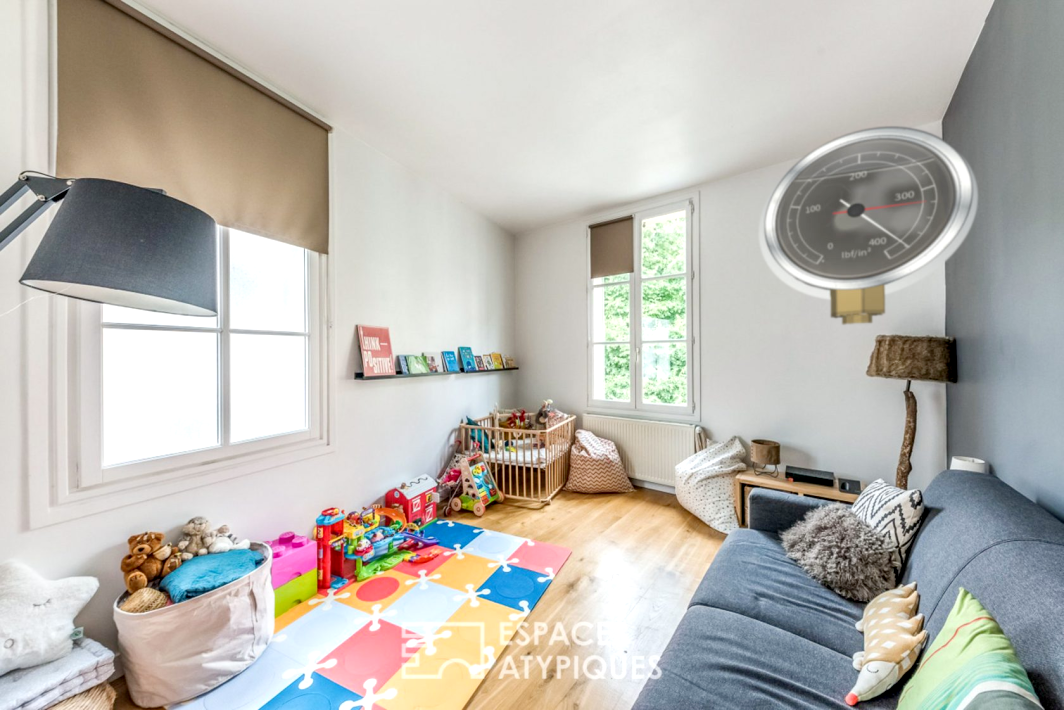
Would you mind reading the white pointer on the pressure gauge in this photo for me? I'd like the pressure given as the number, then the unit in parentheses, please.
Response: 380 (psi)
